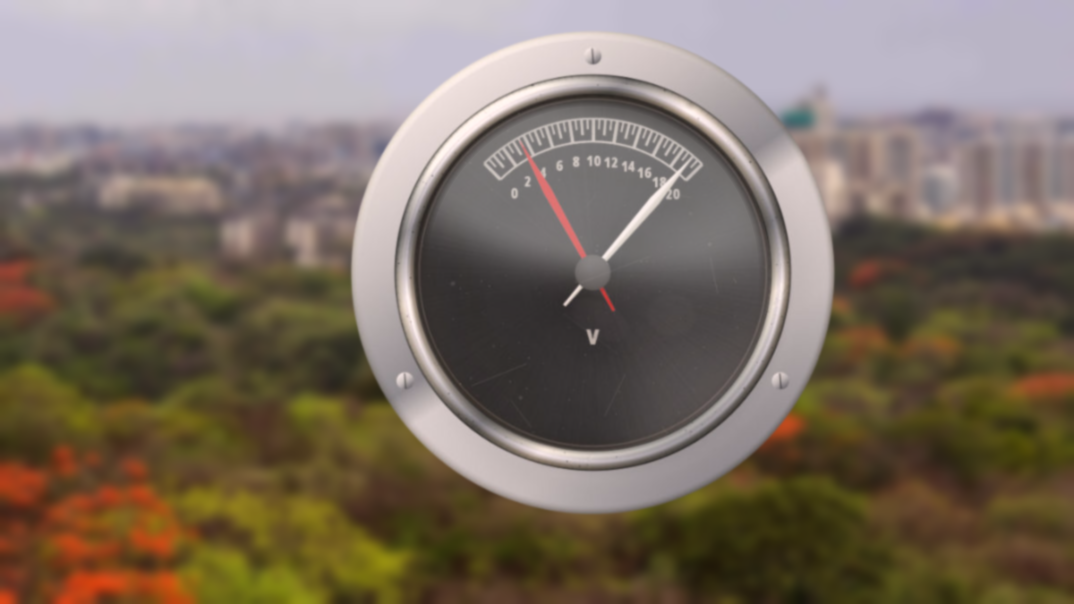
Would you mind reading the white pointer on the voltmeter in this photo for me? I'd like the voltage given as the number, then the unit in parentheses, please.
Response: 19 (V)
